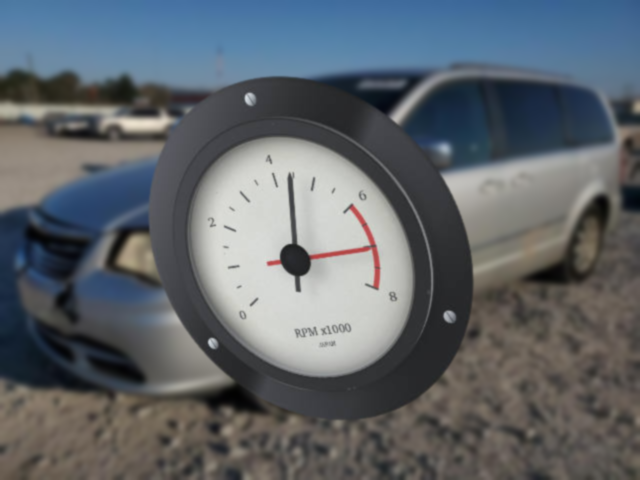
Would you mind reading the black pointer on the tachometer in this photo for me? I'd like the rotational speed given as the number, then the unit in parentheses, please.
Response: 4500 (rpm)
